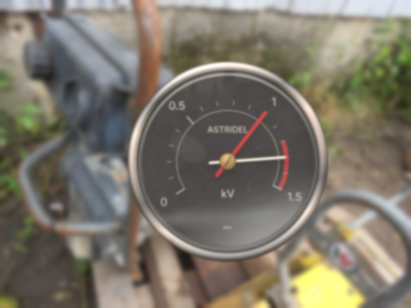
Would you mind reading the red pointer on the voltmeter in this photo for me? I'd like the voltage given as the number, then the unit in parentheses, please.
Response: 1 (kV)
